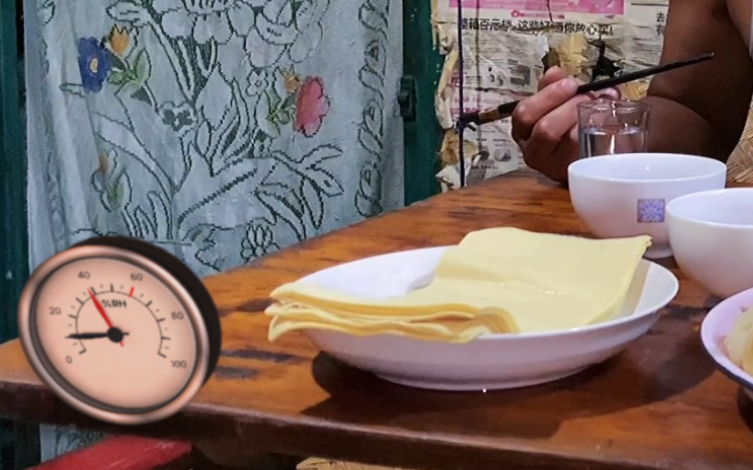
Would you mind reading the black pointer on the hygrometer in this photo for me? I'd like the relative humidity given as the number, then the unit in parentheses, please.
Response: 10 (%)
